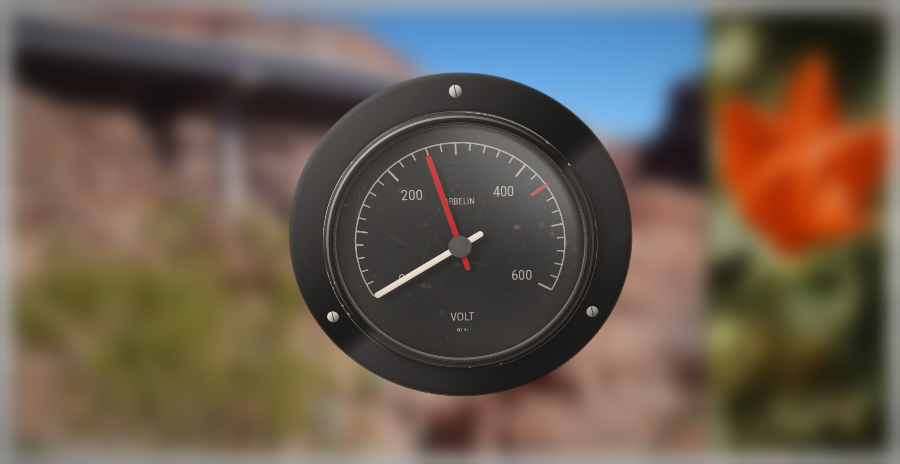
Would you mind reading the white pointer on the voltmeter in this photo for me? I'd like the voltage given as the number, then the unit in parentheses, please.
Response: 0 (V)
